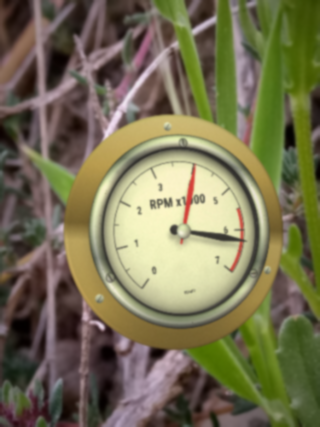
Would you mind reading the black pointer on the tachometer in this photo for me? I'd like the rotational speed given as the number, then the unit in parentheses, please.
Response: 6250 (rpm)
